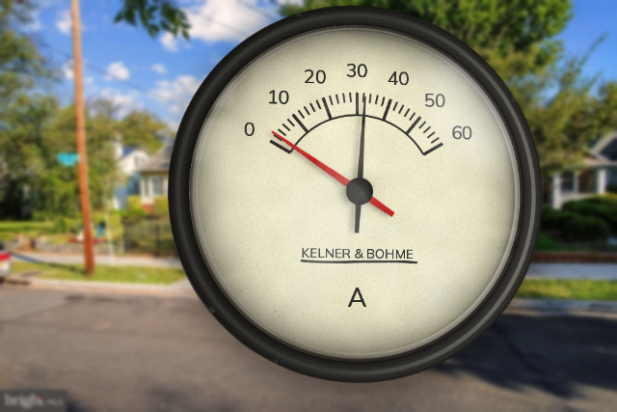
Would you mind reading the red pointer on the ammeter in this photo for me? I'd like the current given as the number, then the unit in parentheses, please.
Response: 2 (A)
